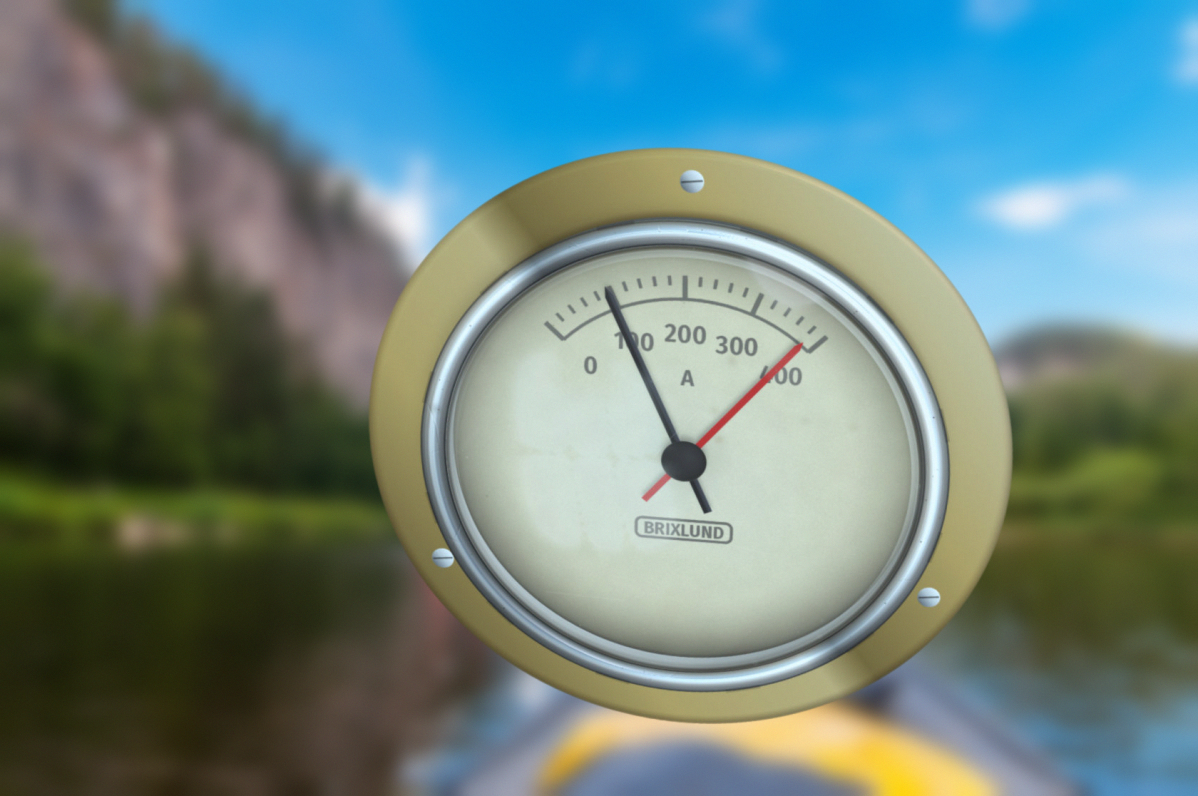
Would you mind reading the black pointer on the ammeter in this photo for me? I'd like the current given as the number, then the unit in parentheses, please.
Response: 100 (A)
